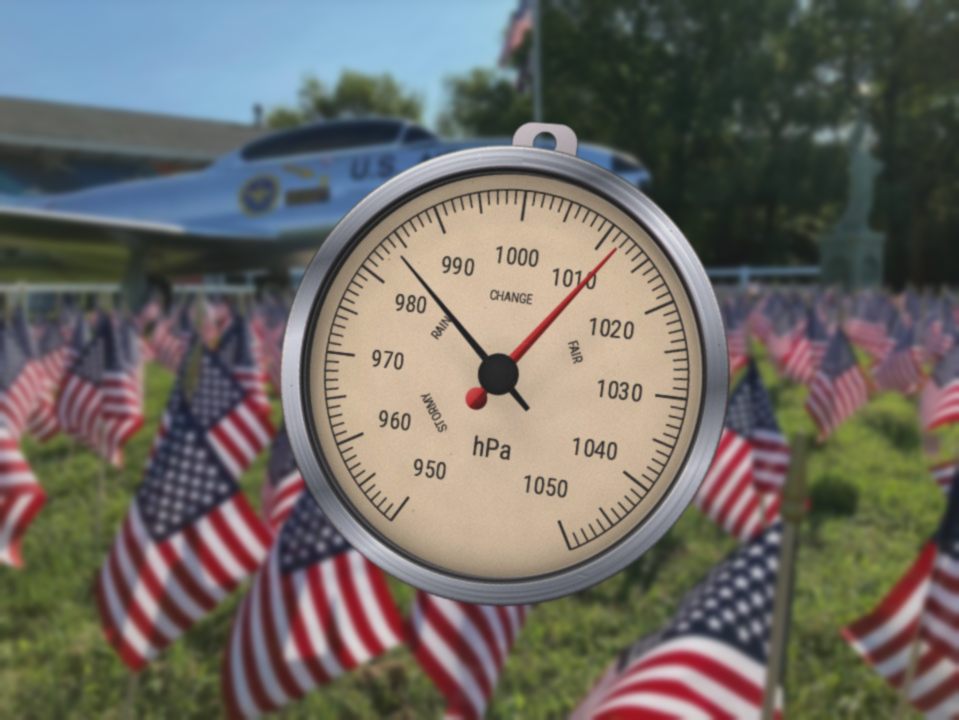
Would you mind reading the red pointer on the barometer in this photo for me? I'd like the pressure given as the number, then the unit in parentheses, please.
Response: 1012 (hPa)
